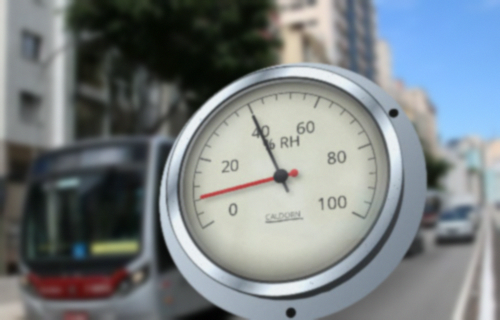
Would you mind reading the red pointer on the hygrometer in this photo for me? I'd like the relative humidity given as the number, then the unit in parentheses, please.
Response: 8 (%)
